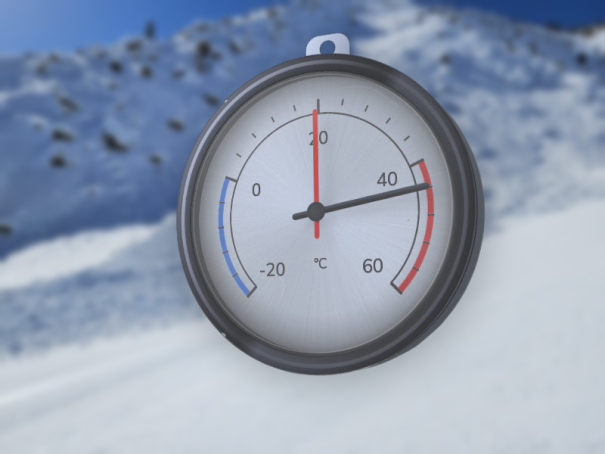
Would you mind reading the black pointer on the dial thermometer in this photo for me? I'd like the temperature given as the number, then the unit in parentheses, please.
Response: 44 (°C)
